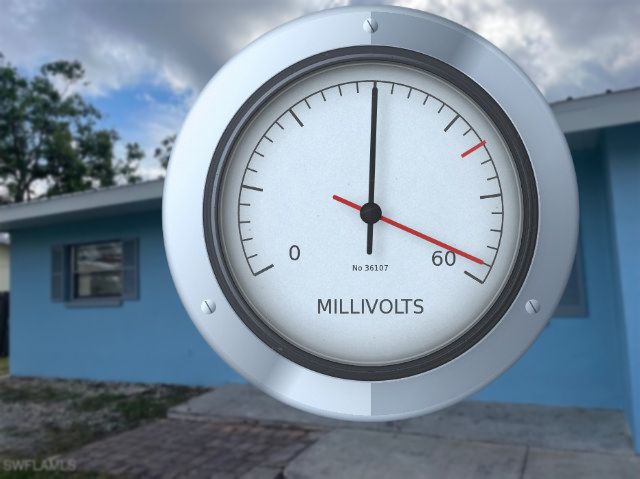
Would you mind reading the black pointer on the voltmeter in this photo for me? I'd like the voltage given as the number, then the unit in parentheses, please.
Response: 30 (mV)
